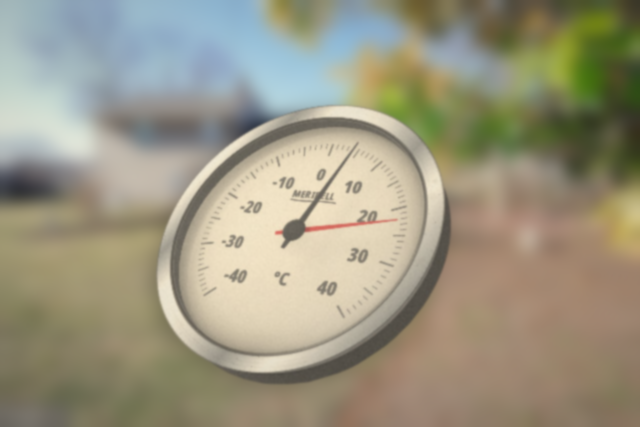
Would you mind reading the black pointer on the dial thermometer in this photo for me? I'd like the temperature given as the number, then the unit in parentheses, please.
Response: 5 (°C)
